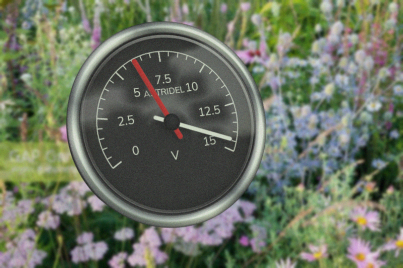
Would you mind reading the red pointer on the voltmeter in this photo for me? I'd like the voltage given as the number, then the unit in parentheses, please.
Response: 6 (V)
